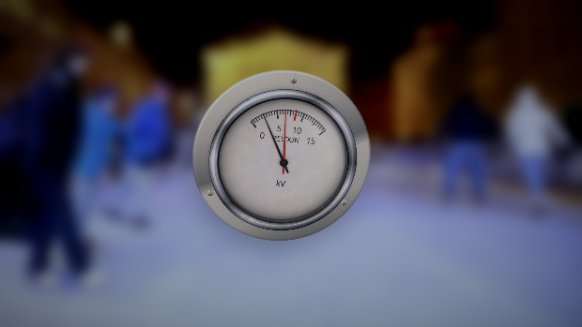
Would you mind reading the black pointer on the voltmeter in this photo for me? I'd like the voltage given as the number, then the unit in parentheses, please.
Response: 2.5 (kV)
